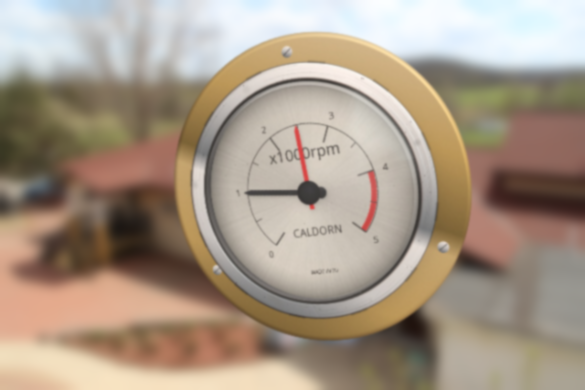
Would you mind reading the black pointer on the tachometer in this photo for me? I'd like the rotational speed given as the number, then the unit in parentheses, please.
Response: 1000 (rpm)
